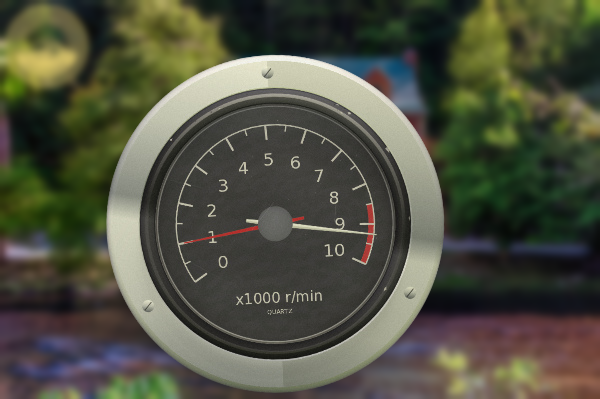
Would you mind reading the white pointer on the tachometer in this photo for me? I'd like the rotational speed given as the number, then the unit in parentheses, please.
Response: 9250 (rpm)
